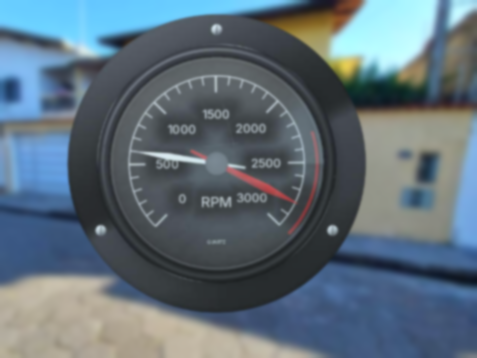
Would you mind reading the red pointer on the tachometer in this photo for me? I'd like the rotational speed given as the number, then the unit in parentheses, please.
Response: 2800 (rpm)
